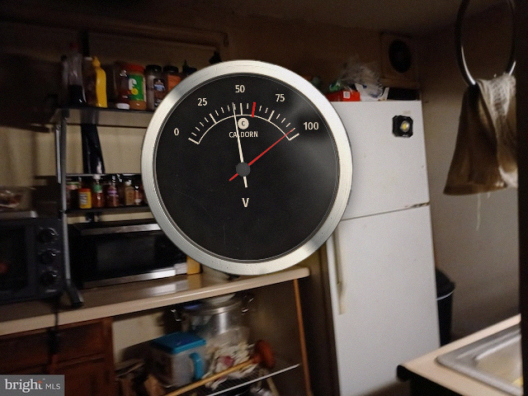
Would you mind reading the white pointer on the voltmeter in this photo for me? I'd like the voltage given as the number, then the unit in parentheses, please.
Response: 45 (V)
